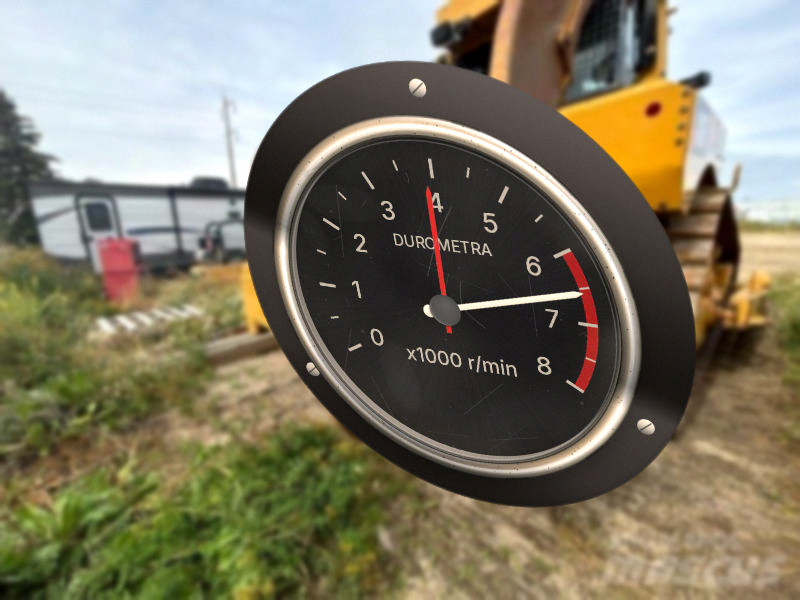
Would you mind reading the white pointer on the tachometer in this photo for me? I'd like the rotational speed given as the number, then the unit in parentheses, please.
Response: 6500 (rpm)
